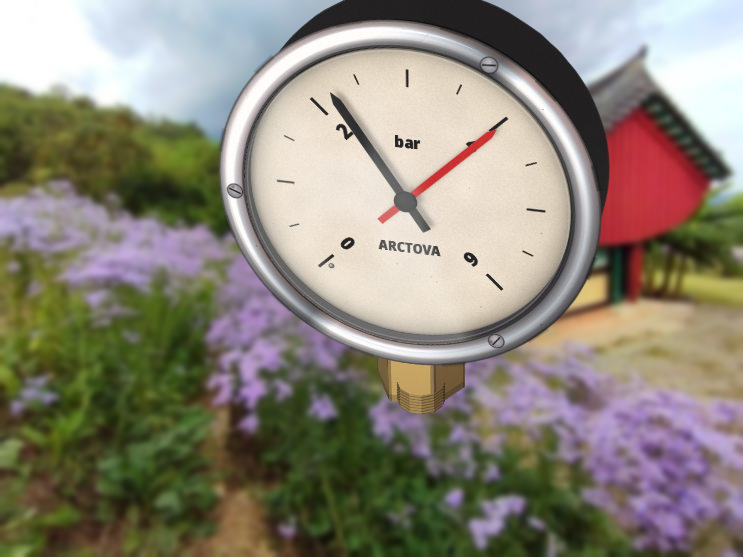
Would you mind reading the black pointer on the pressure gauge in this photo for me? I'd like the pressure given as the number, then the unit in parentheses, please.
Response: 2.25 (bar)
